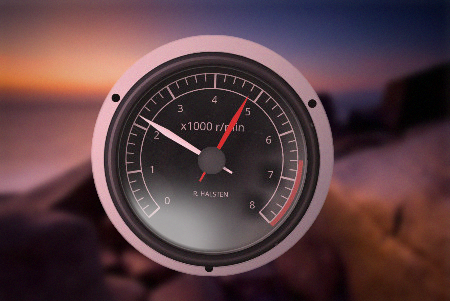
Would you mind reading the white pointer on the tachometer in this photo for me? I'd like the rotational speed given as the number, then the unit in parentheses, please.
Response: 2200 (rpm)
